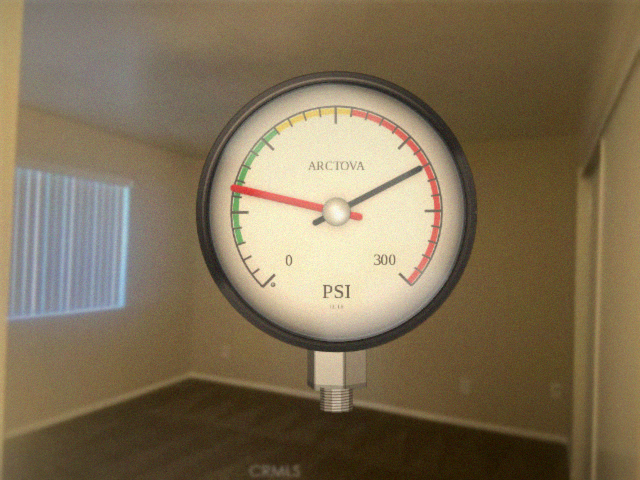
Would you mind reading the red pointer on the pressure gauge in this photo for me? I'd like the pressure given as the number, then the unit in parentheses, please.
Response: 65 (psi)
